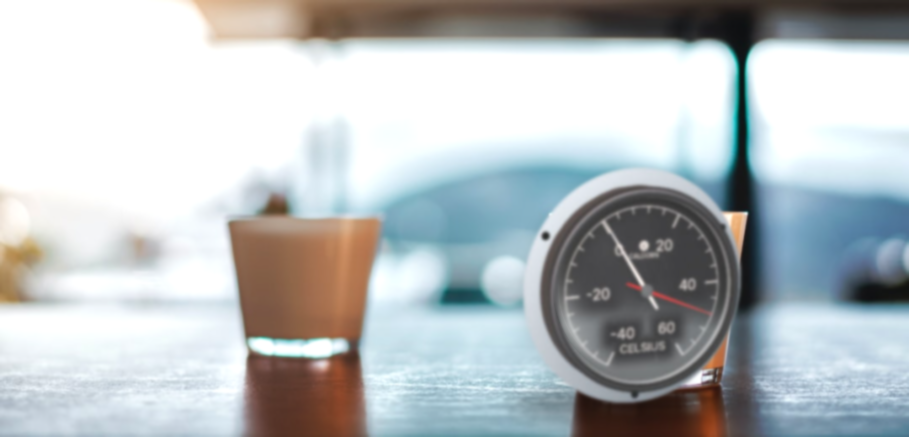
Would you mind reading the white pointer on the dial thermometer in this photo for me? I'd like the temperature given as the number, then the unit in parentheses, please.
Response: 0 (°C)
